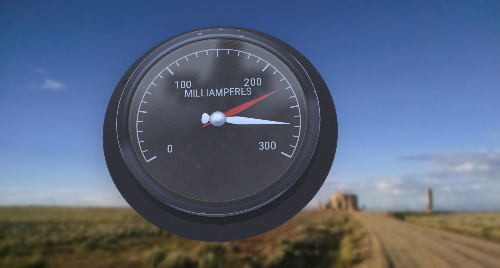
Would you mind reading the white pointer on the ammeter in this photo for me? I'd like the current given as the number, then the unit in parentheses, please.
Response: 270 (mA)
